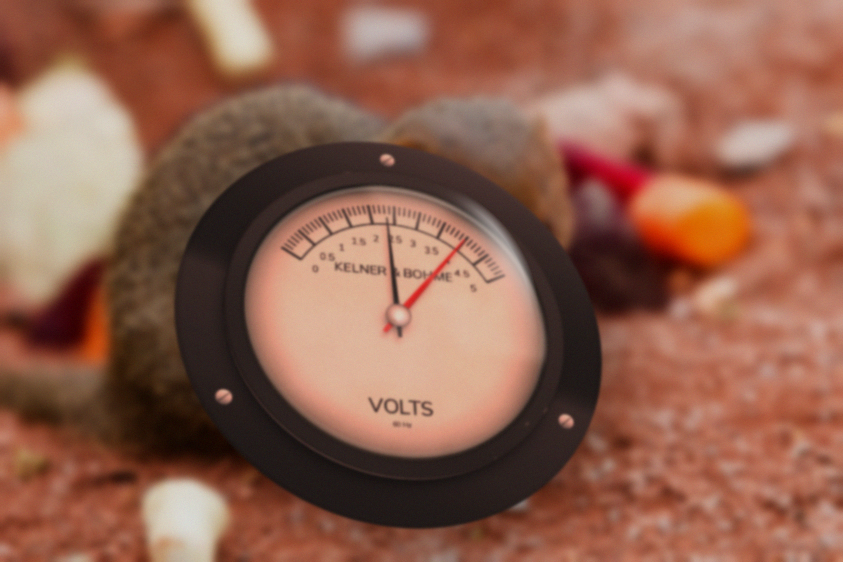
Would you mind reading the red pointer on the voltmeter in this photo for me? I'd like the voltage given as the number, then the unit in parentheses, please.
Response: 4 (V)
